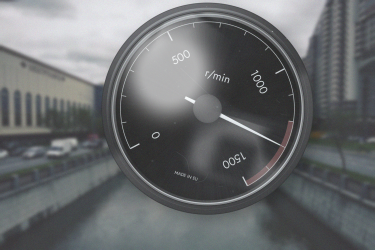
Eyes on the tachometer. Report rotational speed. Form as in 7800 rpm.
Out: 1300 rpm
